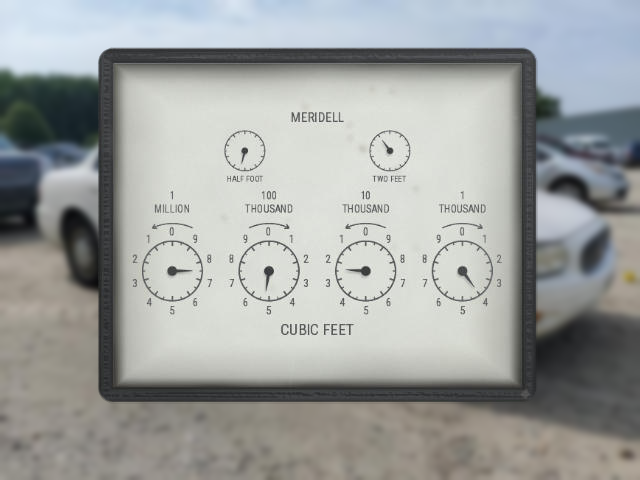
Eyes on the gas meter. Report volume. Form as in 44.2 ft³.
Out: 752400 ft³
